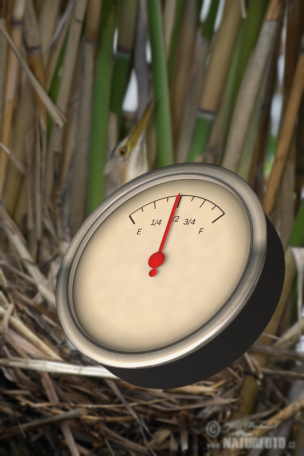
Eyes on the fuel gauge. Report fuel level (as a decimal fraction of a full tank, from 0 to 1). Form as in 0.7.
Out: 0.5
